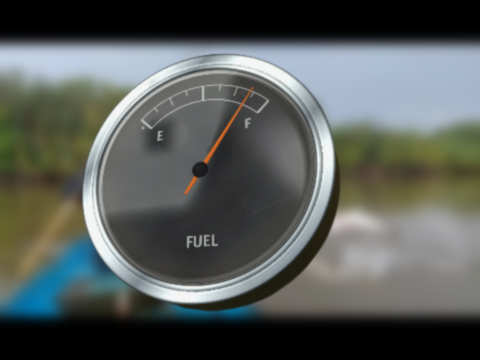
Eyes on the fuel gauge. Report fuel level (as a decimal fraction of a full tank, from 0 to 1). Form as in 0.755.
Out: 0.875
